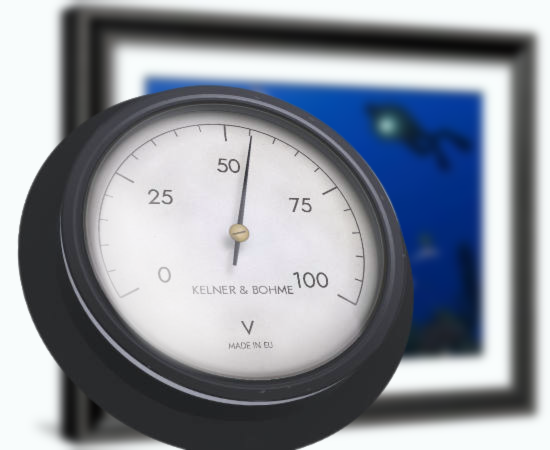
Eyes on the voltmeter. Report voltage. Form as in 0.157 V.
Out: 55 V
